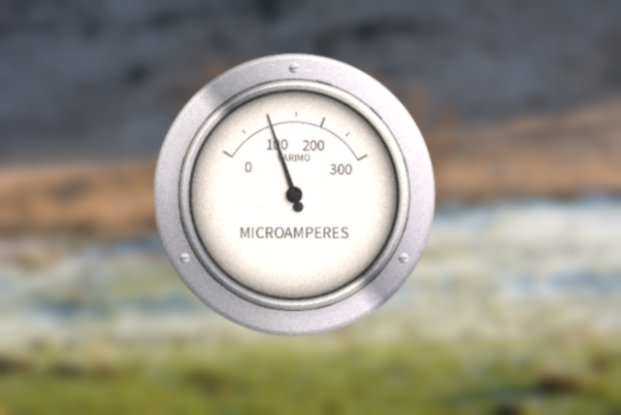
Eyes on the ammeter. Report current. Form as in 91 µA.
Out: 100 µA
